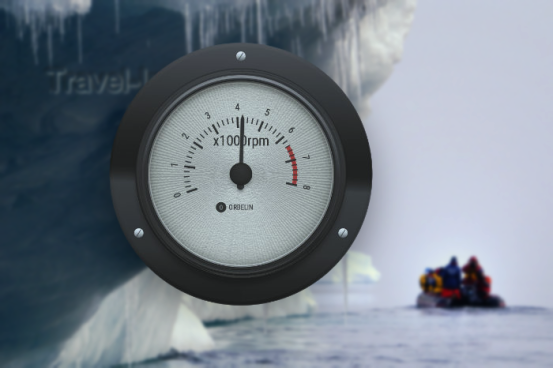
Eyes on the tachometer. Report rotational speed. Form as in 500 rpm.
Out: 4200 rpm
